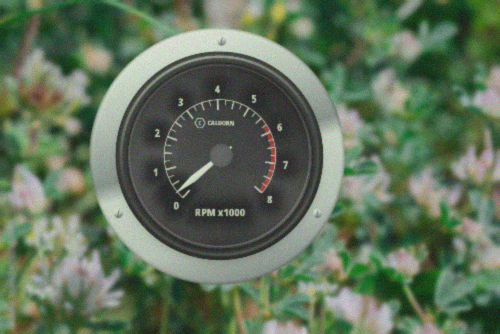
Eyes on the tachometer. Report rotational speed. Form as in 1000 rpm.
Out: 250 rpm
